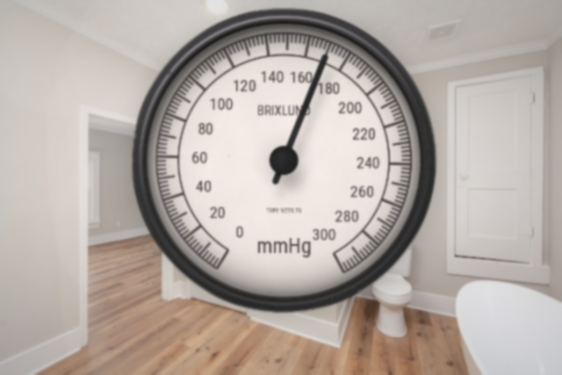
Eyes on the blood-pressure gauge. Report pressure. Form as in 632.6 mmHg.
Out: 170 mmHg
